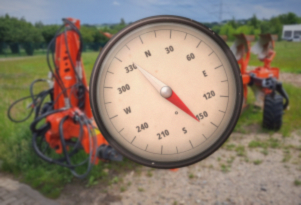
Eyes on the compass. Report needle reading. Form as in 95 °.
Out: 157.5 °
